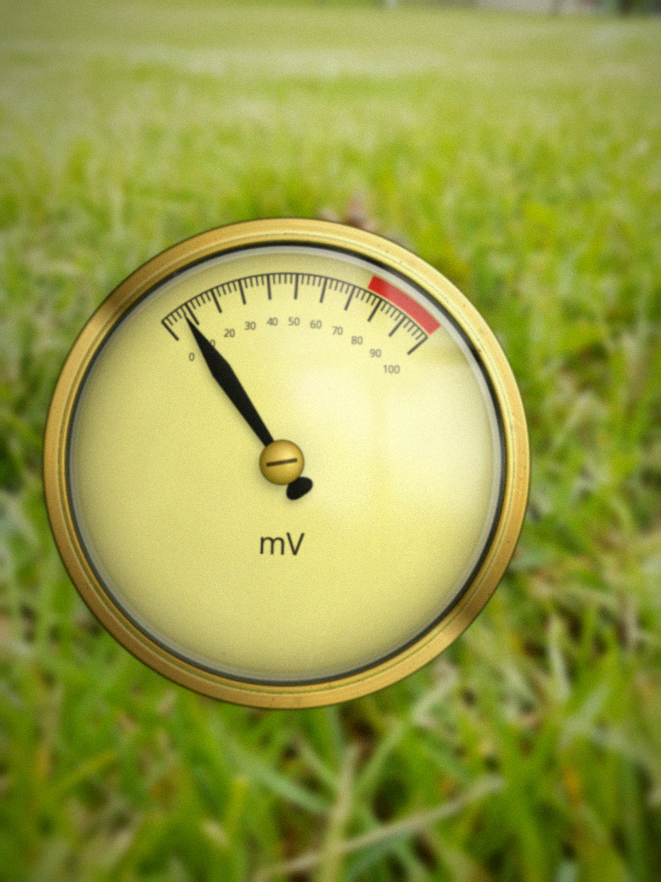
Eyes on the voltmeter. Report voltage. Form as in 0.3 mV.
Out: 8 mV
